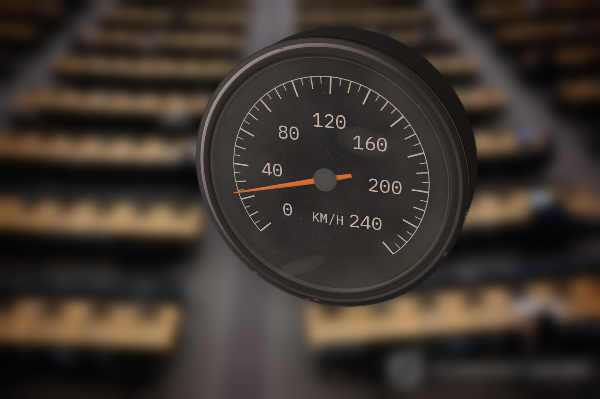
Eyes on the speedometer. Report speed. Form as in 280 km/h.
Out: 25 km/h
